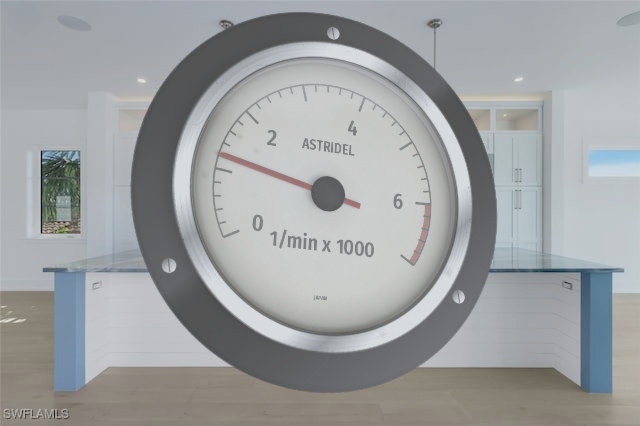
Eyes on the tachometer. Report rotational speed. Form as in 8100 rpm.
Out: 1200 rpm
